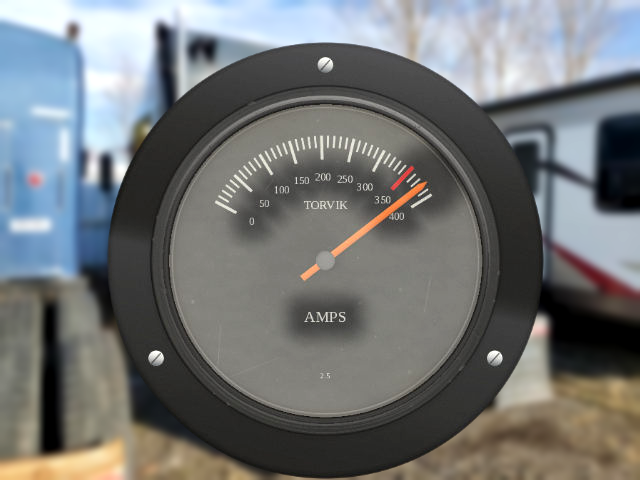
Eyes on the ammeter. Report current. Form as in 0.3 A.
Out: 380 A
